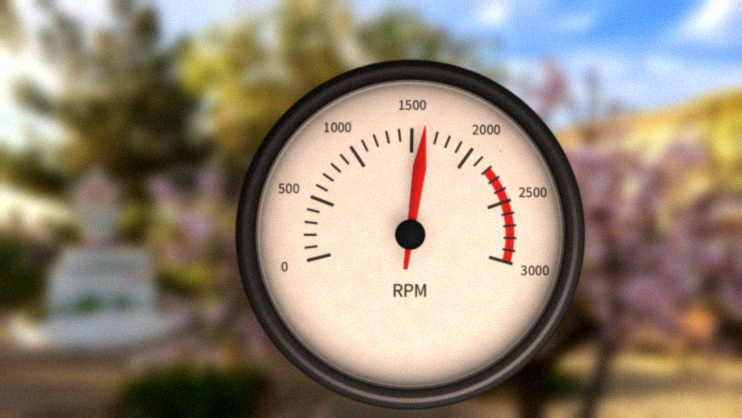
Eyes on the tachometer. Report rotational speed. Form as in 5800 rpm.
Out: 1600 rpm
